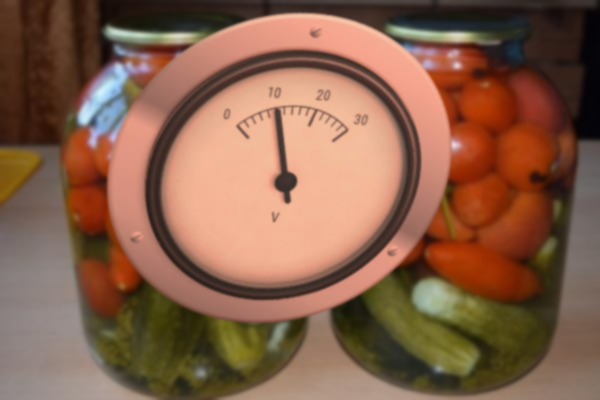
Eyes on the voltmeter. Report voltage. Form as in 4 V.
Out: 10 V
